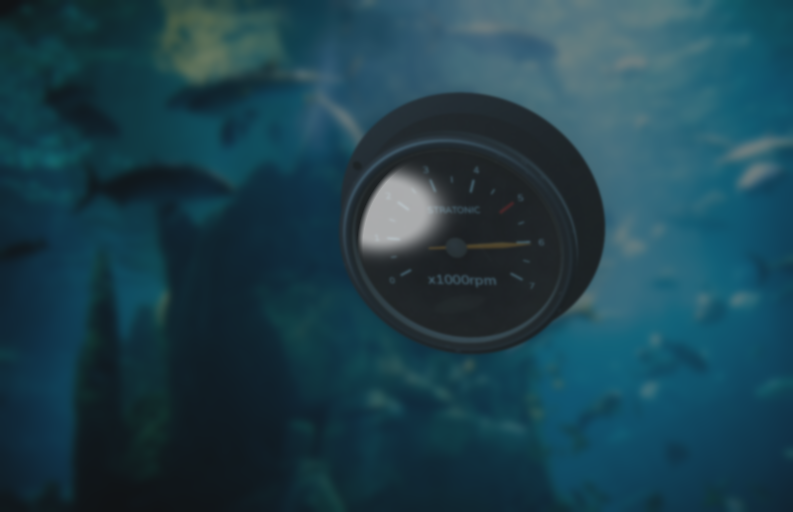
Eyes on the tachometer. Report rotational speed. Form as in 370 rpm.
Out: 6000 rpm
